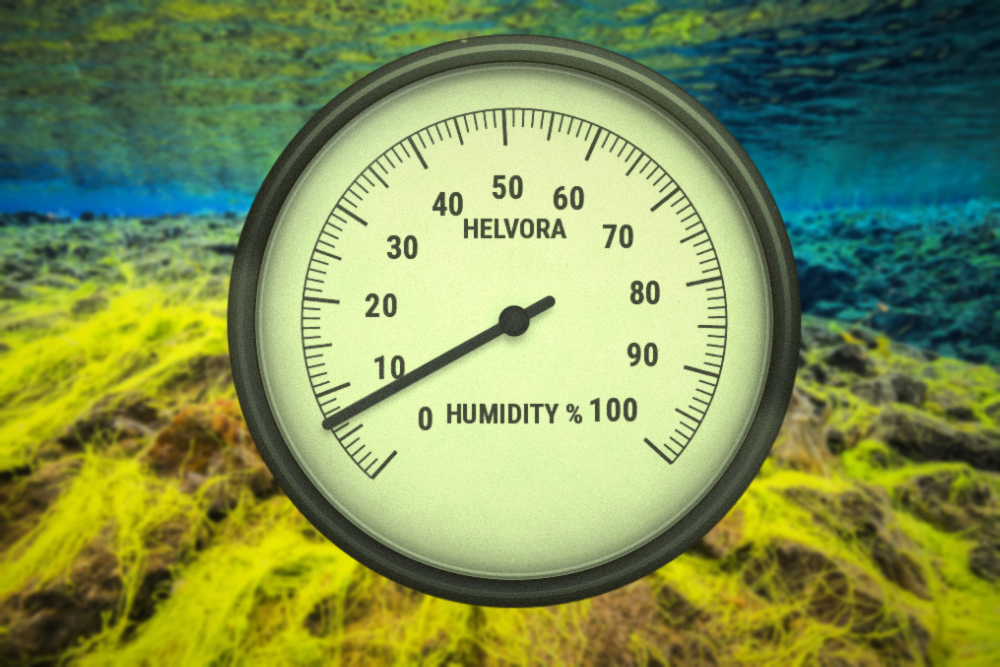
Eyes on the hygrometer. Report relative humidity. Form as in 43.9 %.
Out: 7 %
